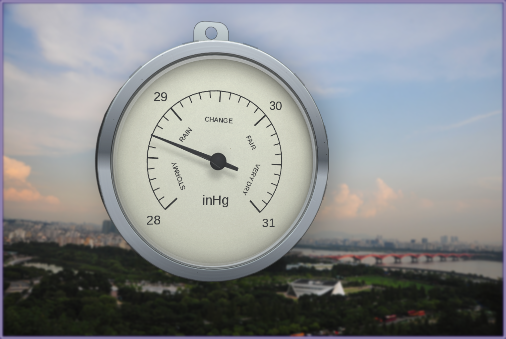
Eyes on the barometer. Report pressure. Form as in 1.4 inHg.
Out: 28.7 inHg
